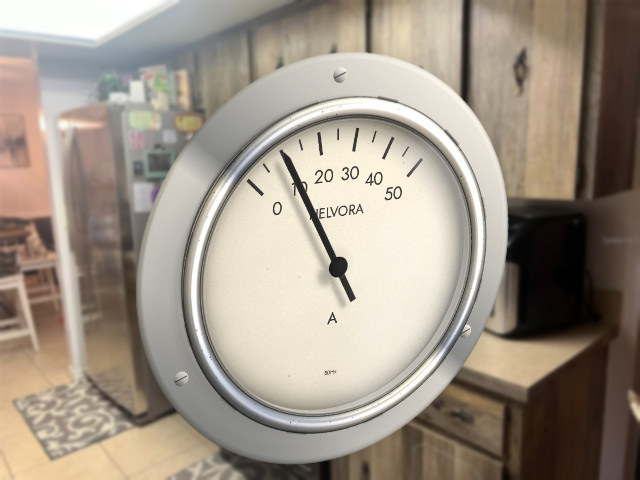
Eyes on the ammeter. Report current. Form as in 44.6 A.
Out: 10 A
